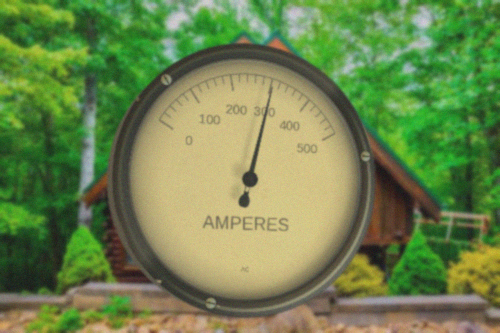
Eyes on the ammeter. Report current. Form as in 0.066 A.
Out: 300 A
